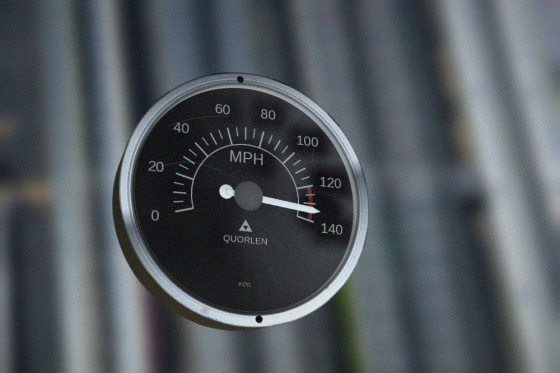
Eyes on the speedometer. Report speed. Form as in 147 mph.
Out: 135 mph
